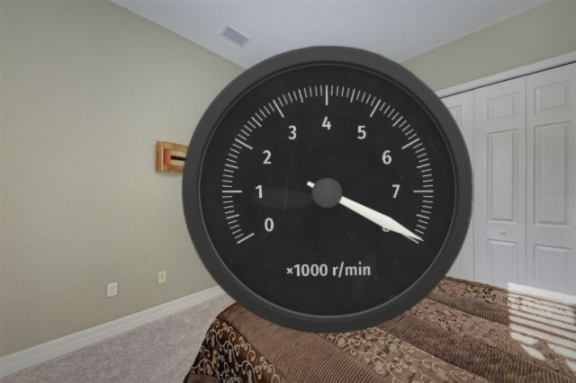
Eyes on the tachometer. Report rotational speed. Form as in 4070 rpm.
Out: 7900 rpm
